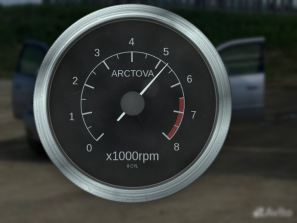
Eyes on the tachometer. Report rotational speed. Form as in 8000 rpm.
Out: 5250 rpm
